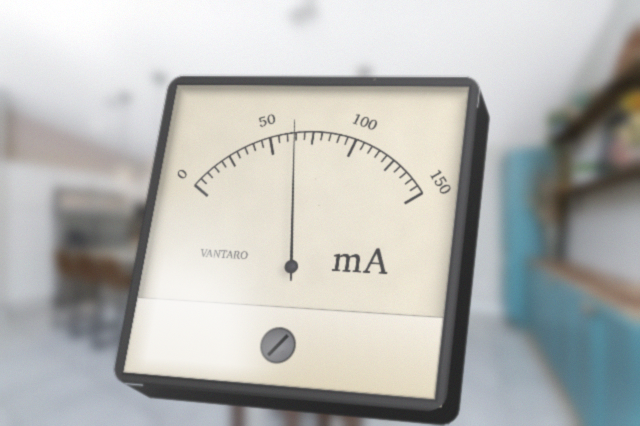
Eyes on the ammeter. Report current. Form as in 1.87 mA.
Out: 65 mA
